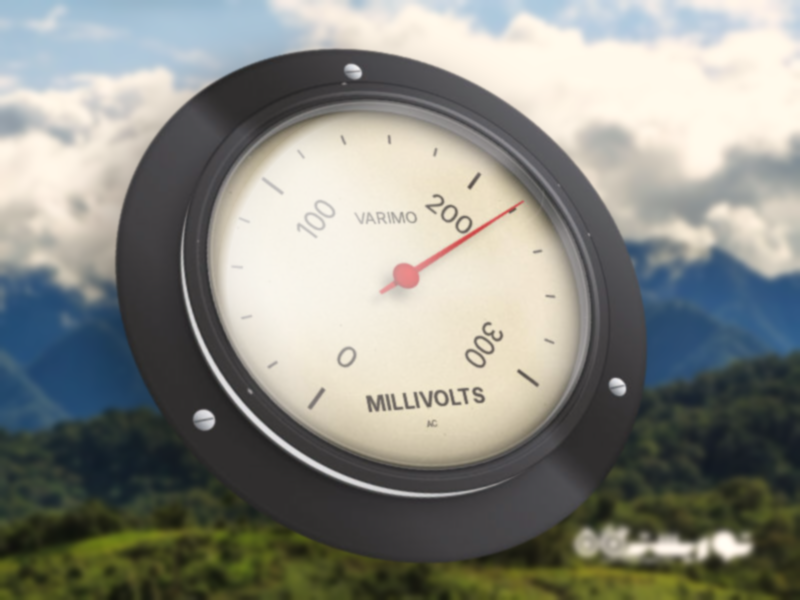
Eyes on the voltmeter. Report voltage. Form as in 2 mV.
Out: 220 mV
